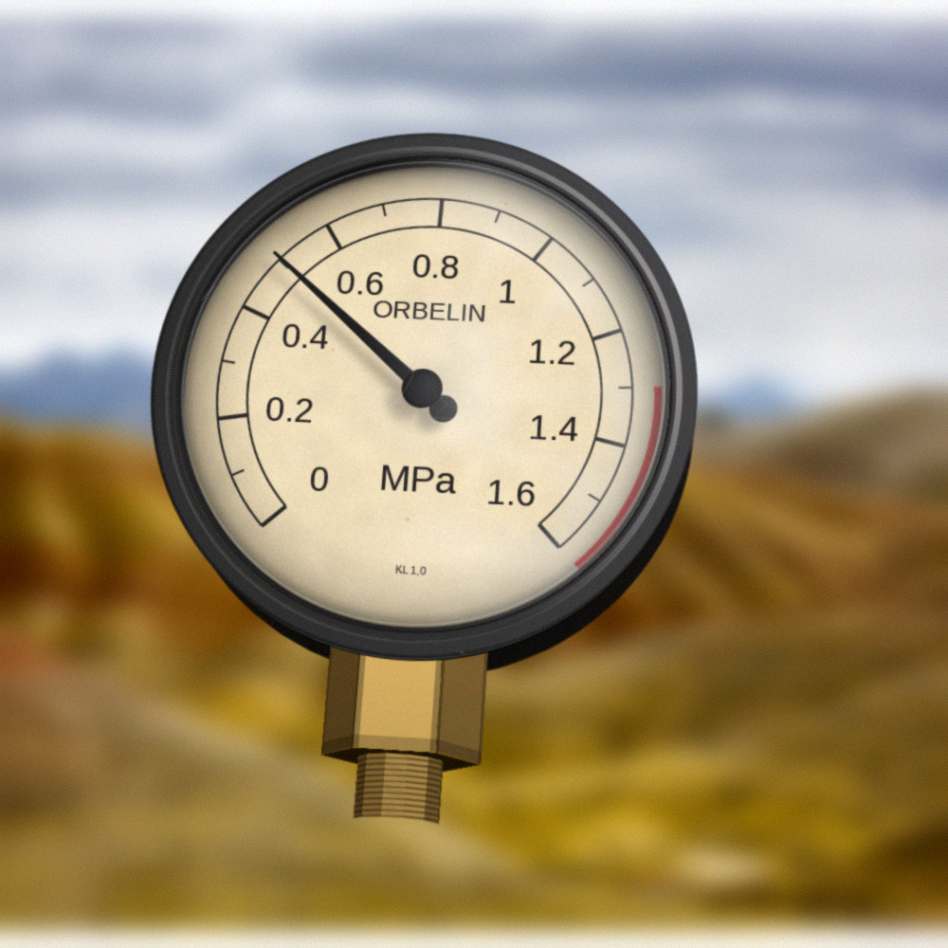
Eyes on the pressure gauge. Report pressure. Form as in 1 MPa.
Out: 0.5 MPa
